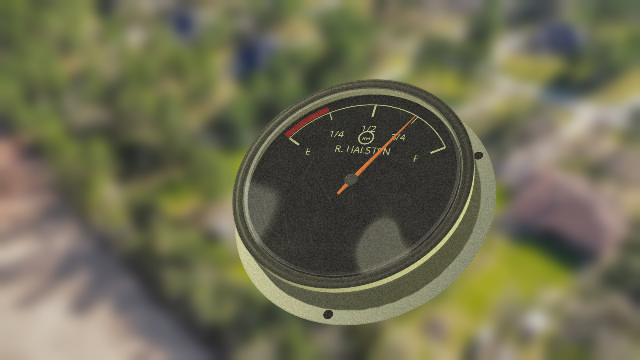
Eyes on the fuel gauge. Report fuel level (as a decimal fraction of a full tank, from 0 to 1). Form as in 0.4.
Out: 0.75
